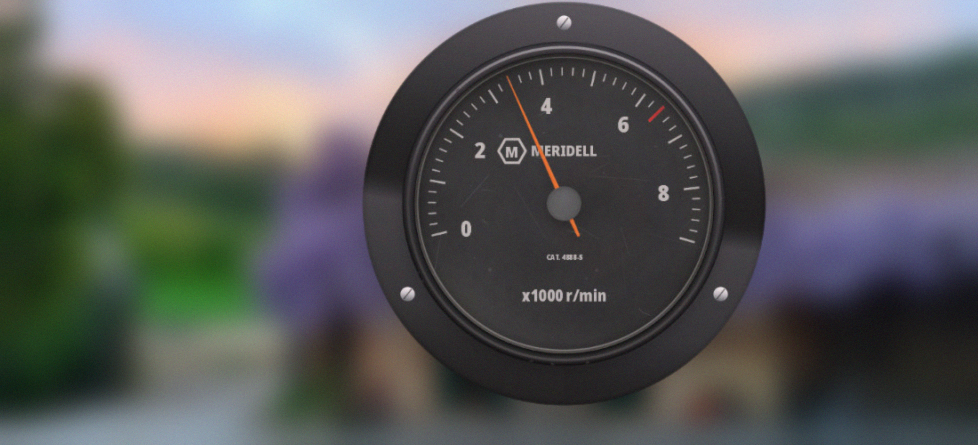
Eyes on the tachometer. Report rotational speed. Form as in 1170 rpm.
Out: 3400 rpm
